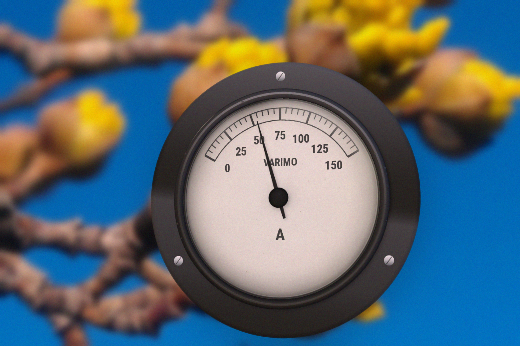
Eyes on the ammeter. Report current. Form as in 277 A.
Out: 55 A
